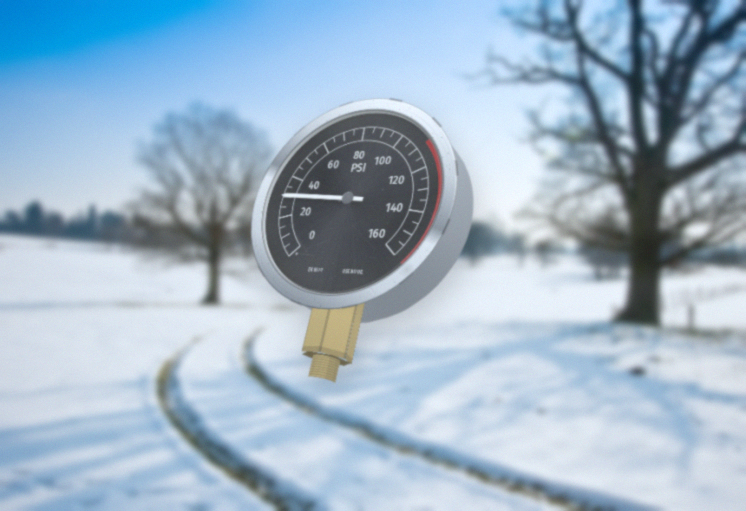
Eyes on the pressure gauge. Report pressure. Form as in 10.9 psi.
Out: 30 psi
